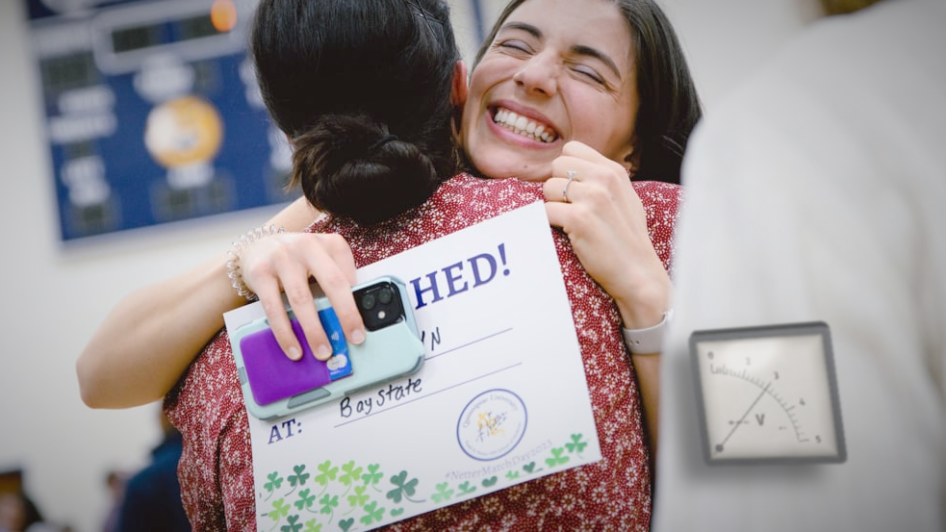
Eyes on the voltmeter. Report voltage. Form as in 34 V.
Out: 3 V
